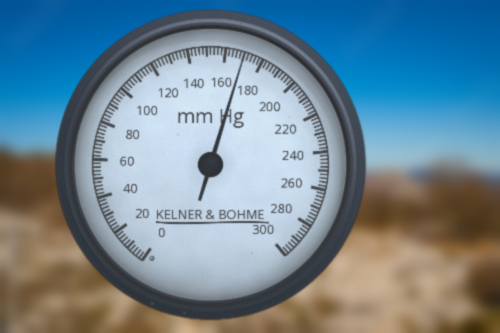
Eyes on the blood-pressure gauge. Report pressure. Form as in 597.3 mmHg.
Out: 170 mmHg
